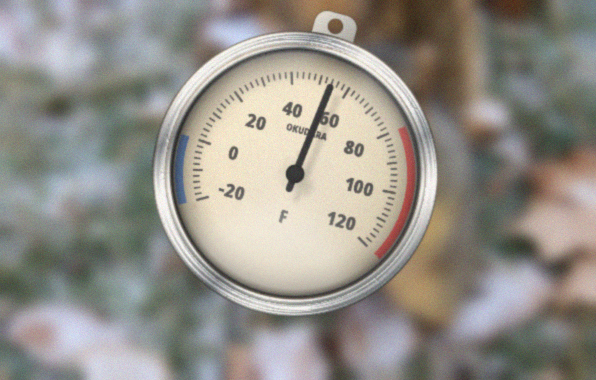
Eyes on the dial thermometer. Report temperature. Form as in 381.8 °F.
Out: 54 °F
